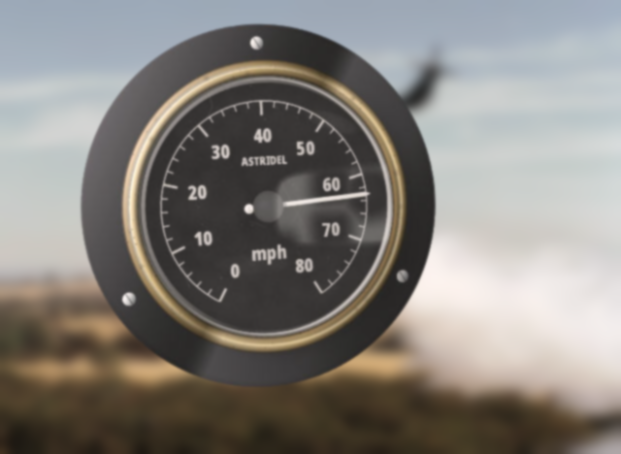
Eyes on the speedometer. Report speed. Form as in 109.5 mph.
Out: 63 mph
